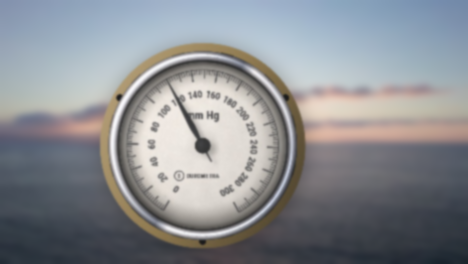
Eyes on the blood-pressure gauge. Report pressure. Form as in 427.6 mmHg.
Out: 120 mmHg
